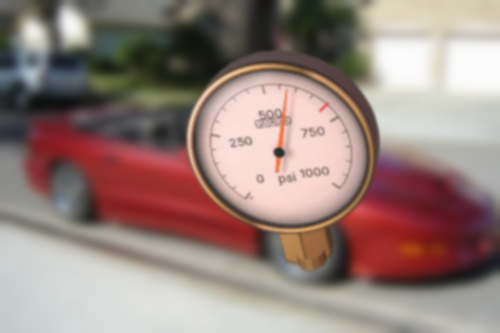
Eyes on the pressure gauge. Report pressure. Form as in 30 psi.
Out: 575 psi
